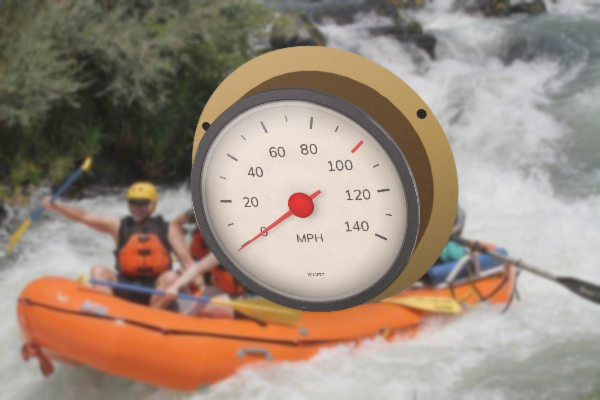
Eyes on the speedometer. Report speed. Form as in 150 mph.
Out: 0 mph
